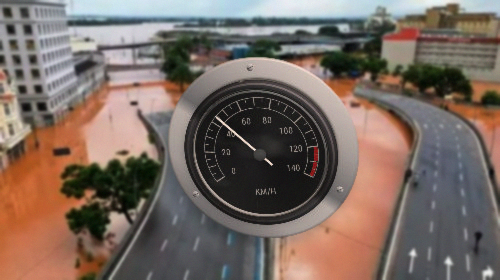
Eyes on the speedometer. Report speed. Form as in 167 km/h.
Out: 45 km/h
